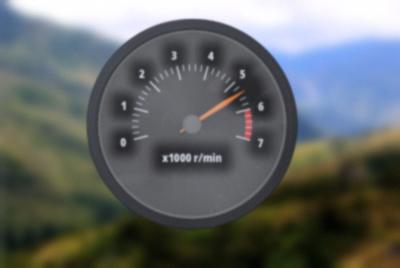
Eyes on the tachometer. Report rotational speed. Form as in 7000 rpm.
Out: 5400 rpm
